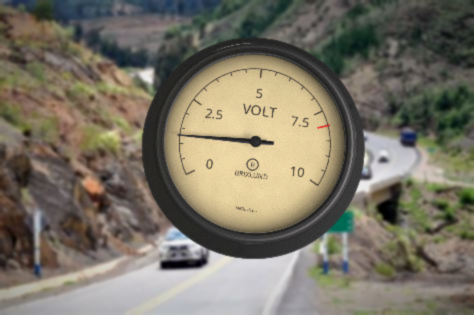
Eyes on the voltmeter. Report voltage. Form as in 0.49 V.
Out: 1.25 V
